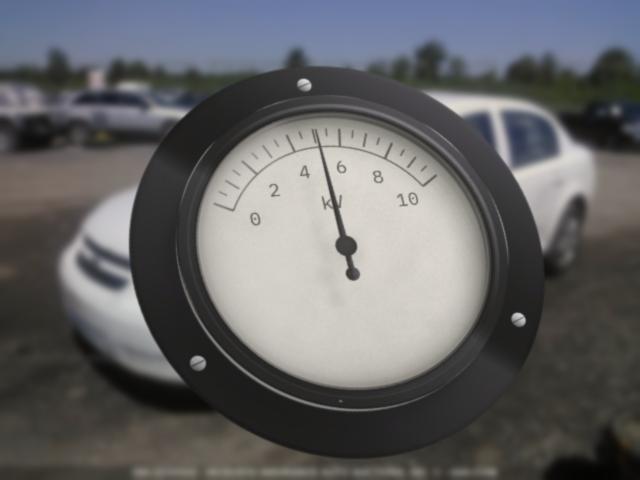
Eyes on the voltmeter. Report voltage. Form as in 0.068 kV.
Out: 5 kV
